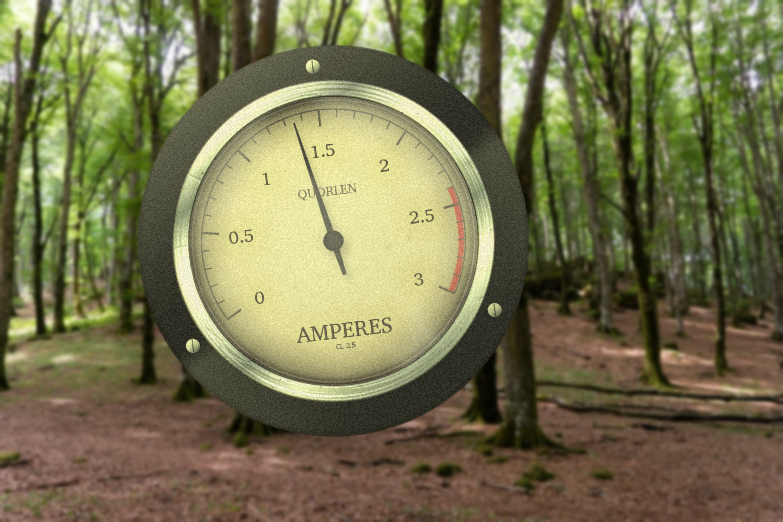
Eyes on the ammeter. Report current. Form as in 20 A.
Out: 1.35 A
